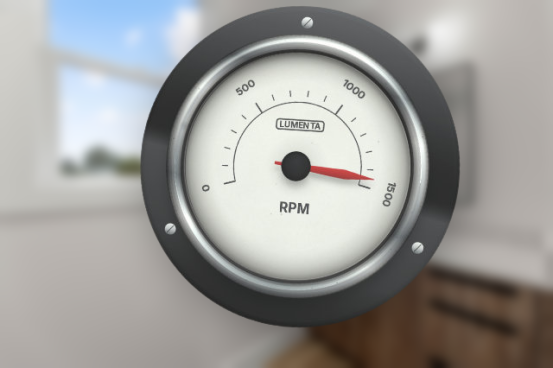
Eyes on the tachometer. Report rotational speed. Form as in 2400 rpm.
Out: 1450 rpm
